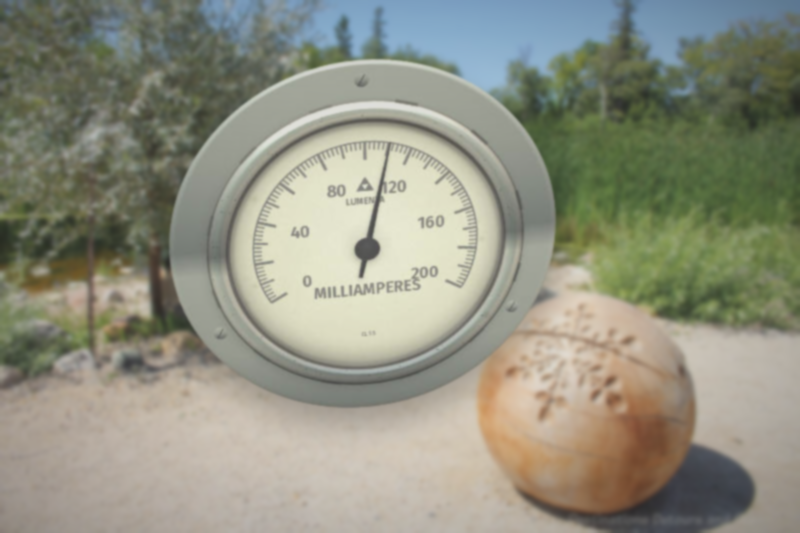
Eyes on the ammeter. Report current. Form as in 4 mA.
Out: 110 mA
